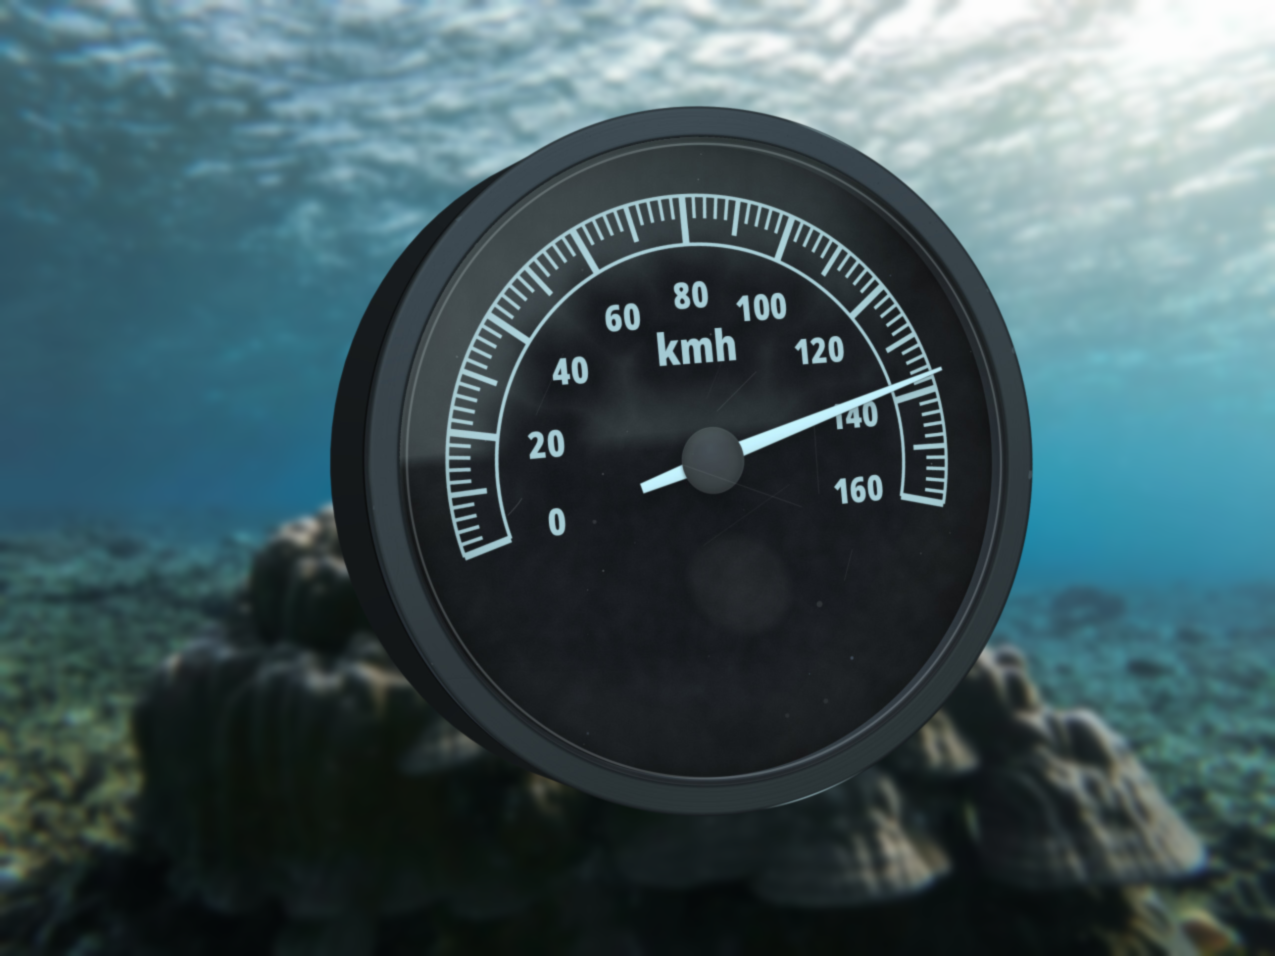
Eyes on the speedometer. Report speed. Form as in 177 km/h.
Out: 137 km/h
